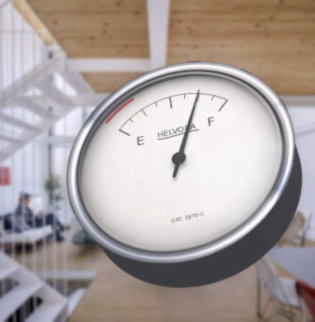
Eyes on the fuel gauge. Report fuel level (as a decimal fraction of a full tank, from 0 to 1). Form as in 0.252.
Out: 0.75
